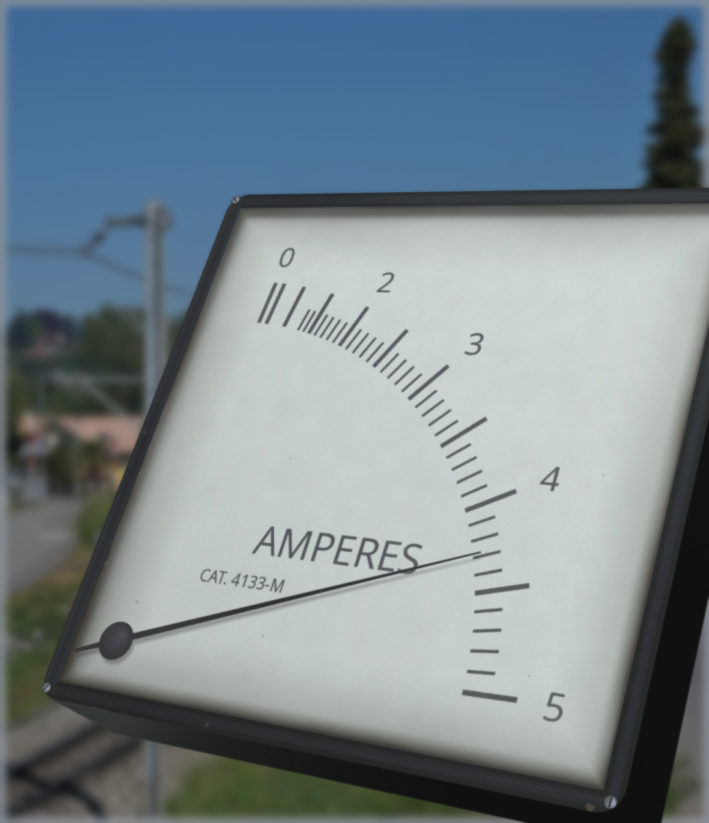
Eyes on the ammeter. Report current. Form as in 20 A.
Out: 4.3 A
